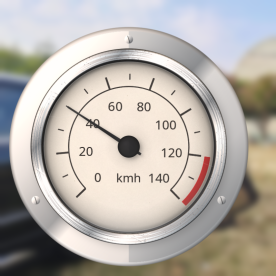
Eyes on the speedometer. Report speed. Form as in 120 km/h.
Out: 40 km/h
